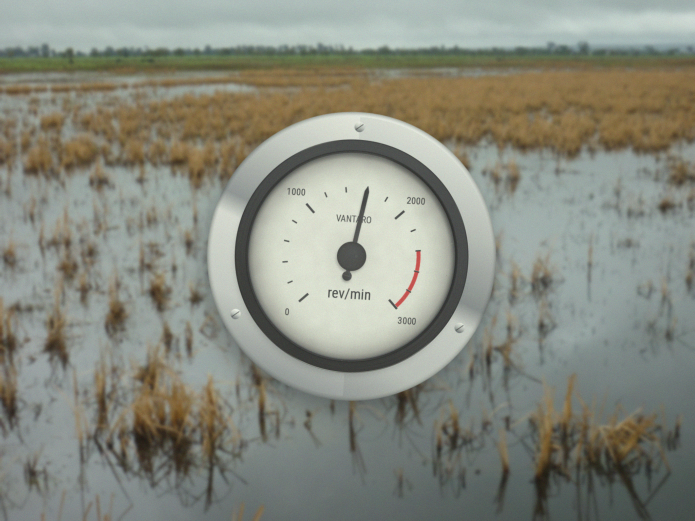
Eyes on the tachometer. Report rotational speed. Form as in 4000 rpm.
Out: 1600 rpm
